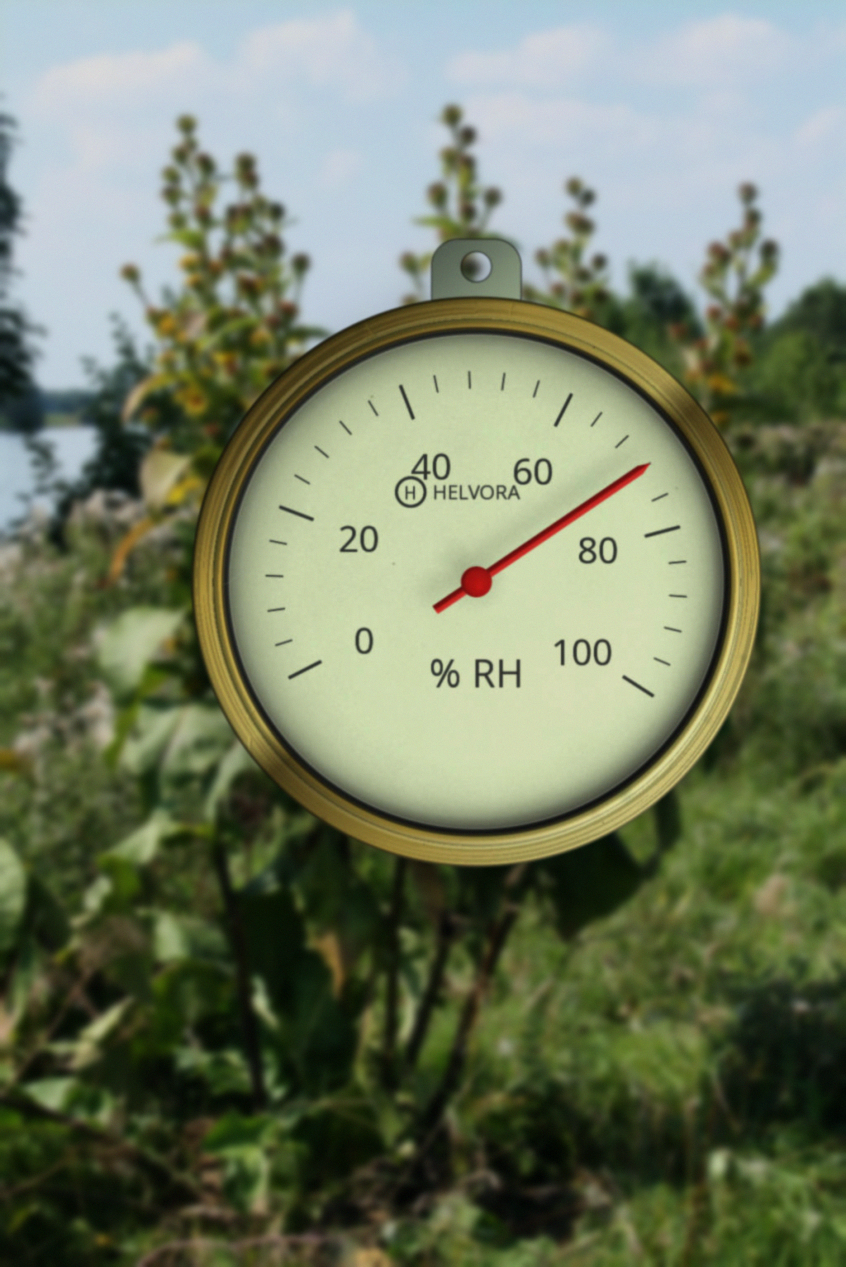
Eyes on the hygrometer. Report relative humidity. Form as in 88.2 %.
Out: 72 %
